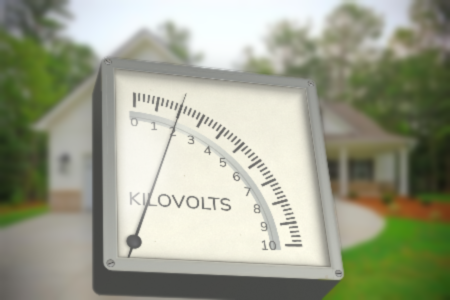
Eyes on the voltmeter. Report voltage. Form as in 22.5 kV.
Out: 2 kV
